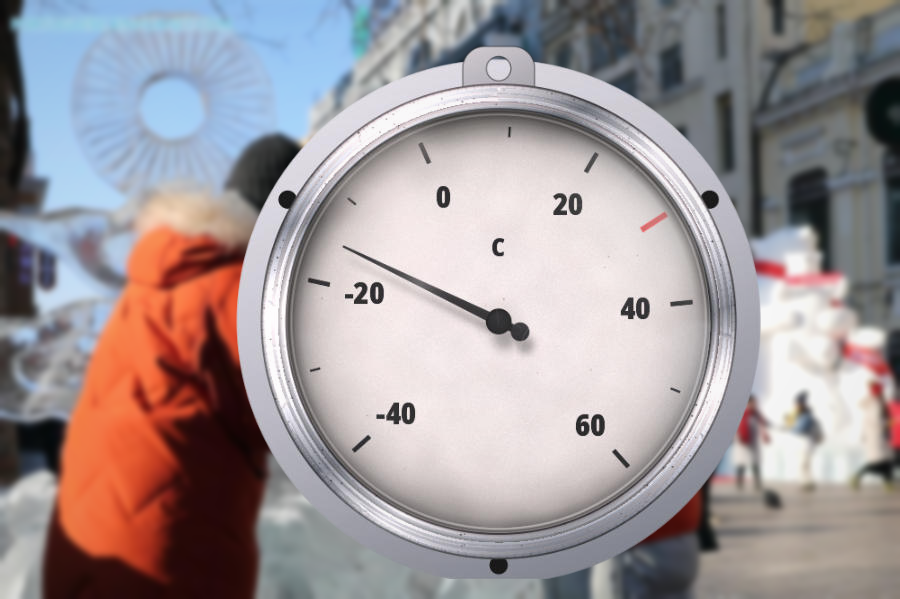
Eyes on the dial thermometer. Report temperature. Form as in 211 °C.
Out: -15 °C
